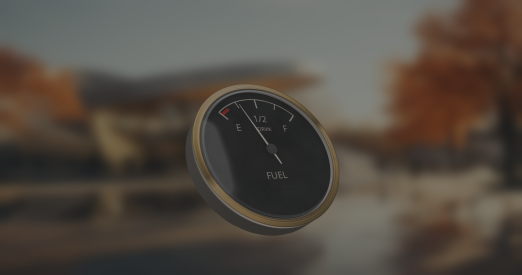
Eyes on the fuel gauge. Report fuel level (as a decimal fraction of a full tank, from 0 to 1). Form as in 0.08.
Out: 0.25
